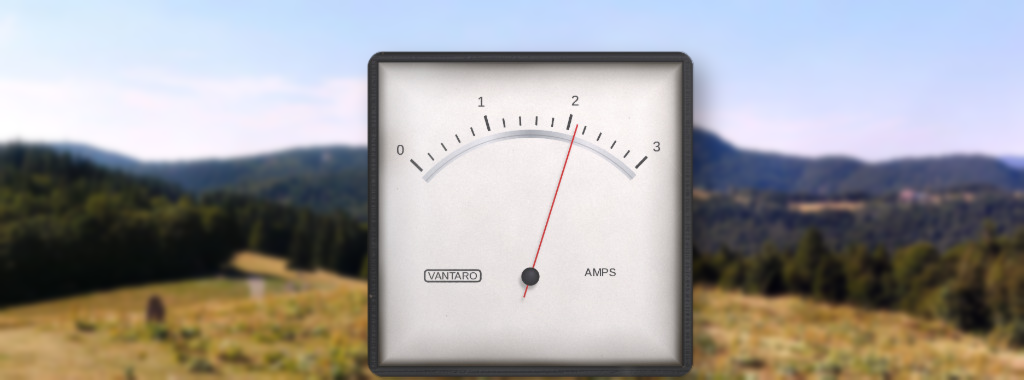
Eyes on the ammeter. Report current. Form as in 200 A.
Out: 2.1 A
